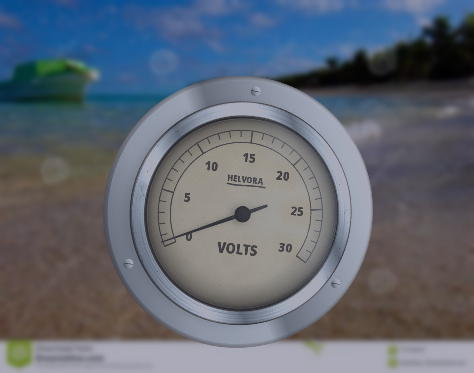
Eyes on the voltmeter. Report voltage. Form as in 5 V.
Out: 0.5 V
